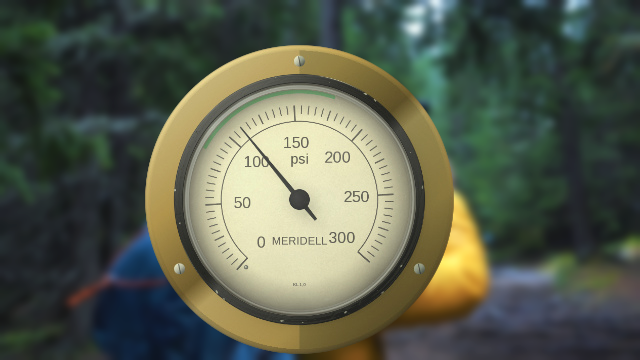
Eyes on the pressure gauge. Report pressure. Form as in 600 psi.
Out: 110 psi
